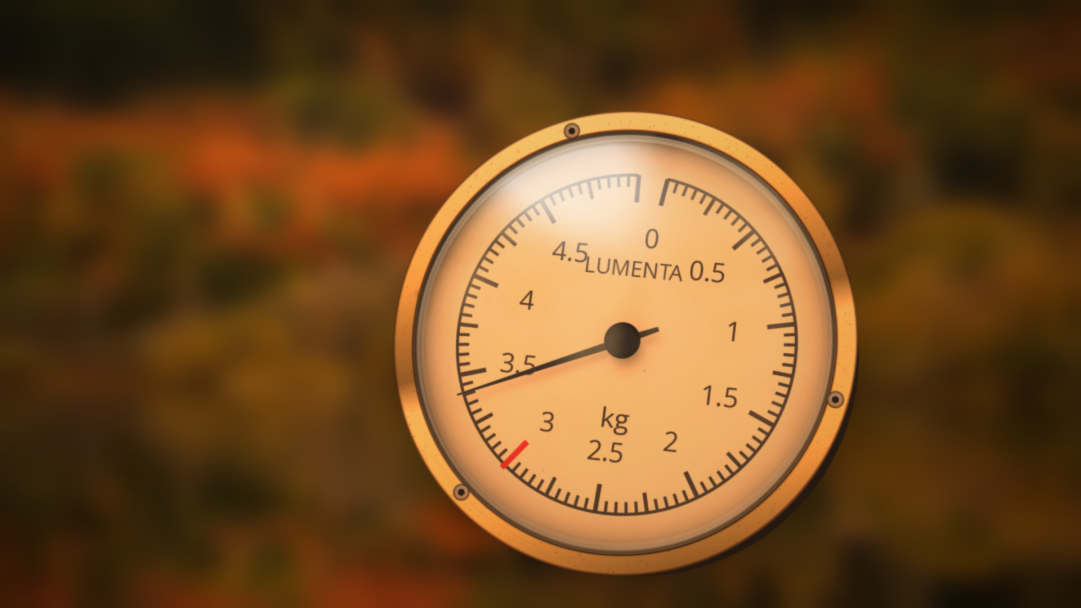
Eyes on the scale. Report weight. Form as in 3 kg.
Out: 3.4 kg
